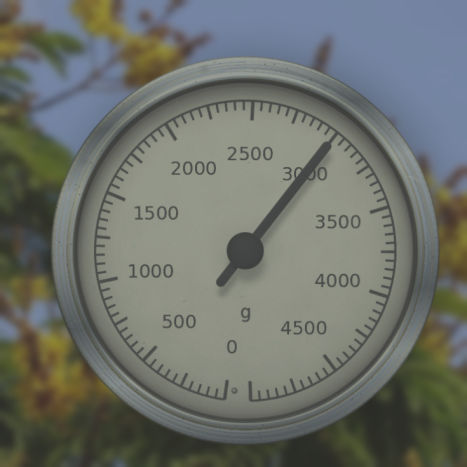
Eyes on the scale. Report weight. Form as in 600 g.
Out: 3000 g
